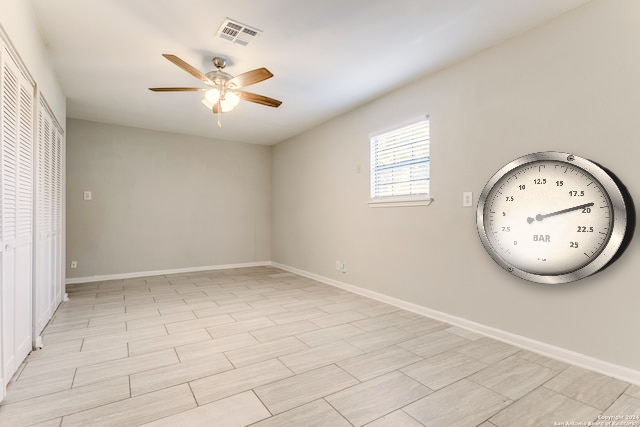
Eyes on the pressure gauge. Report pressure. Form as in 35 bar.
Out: 19.5 bar
